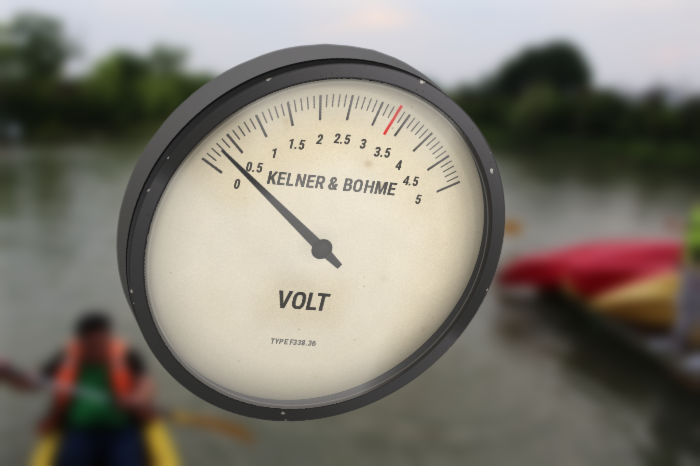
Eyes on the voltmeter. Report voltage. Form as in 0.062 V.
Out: 0.3 V
